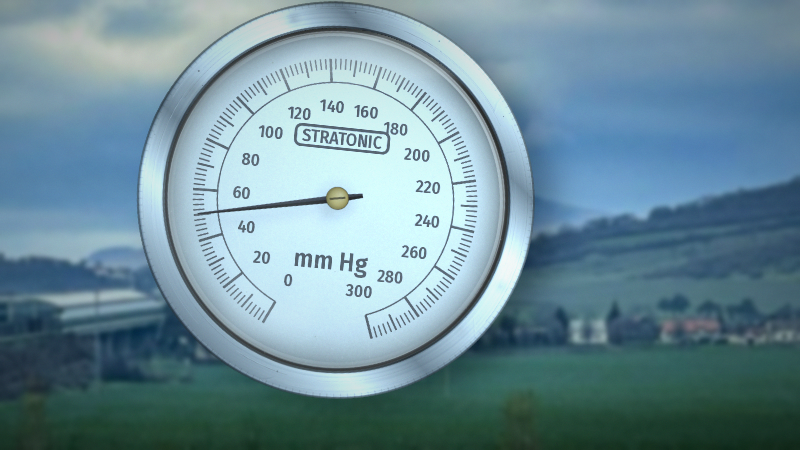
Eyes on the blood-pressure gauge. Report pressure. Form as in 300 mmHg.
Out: 50 mmHg
